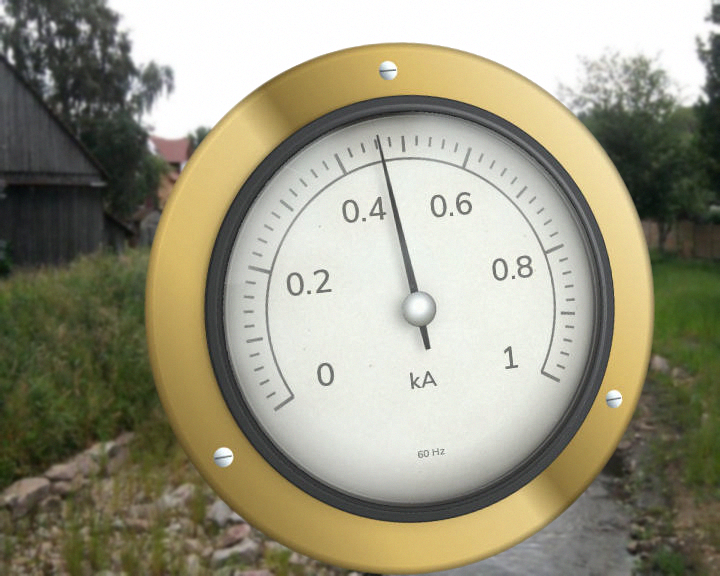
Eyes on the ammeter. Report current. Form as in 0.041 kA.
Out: 0.46 kA
